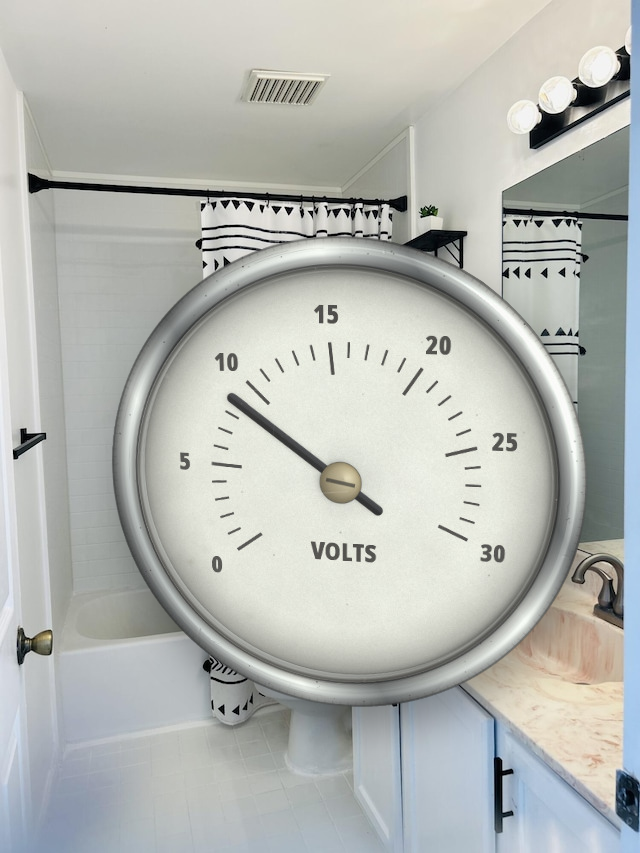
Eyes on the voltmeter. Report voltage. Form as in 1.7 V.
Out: 9 V
